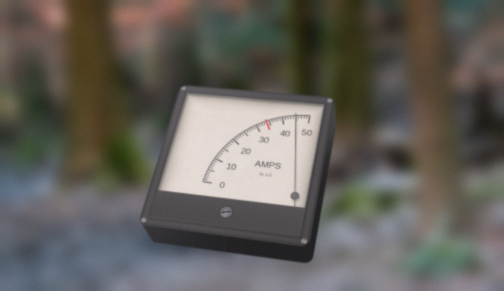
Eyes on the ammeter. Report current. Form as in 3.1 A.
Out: 45 A
